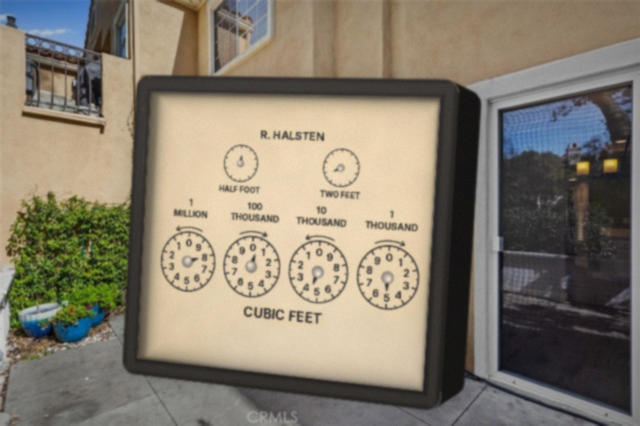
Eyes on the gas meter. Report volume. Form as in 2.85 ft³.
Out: 804500 ft³
